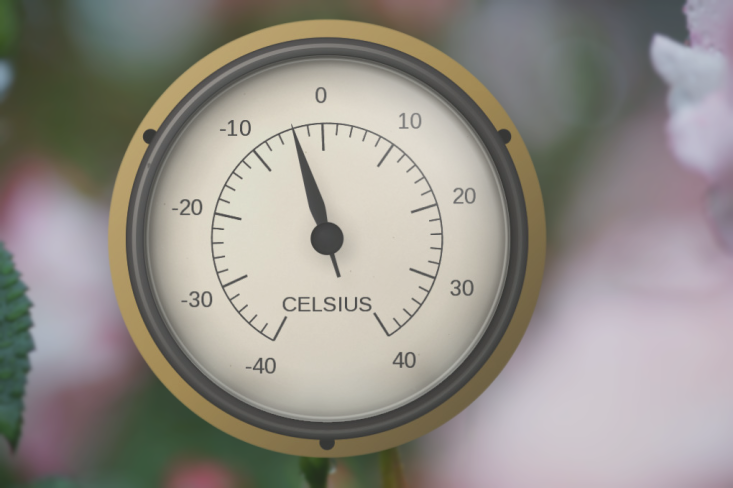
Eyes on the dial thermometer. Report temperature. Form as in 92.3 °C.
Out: -4 °C
